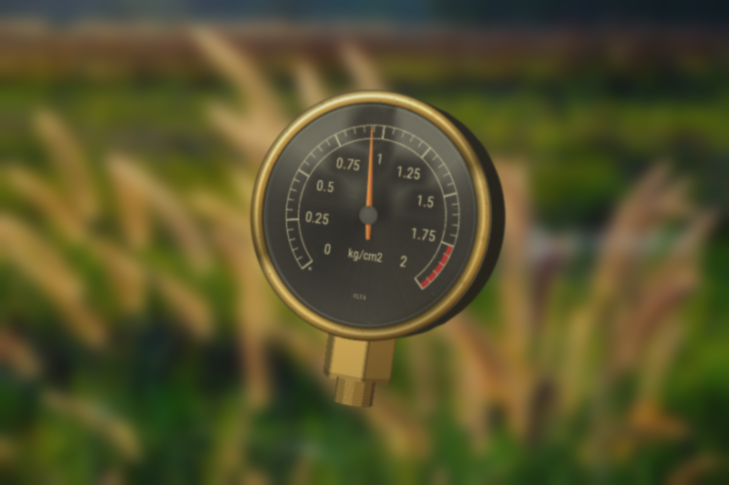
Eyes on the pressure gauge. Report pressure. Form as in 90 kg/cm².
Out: 0.95 kg/cm²
